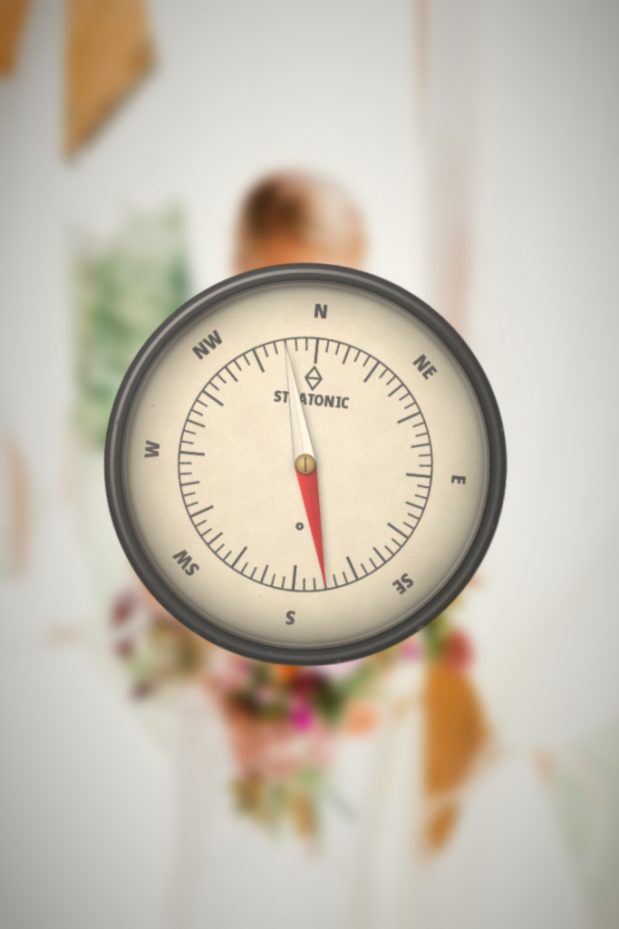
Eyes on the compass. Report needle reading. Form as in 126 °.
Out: 165 °
